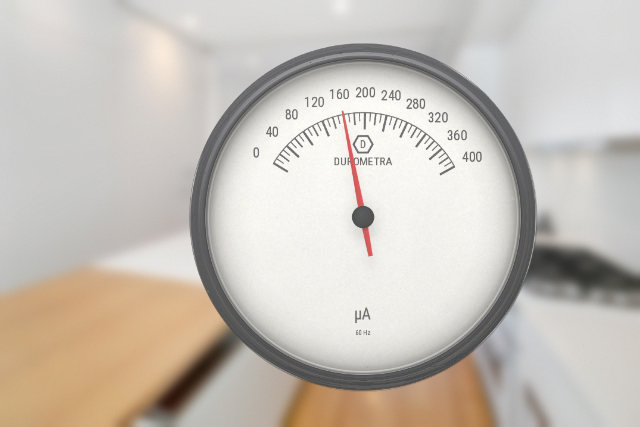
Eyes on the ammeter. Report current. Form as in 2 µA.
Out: 160 µA
